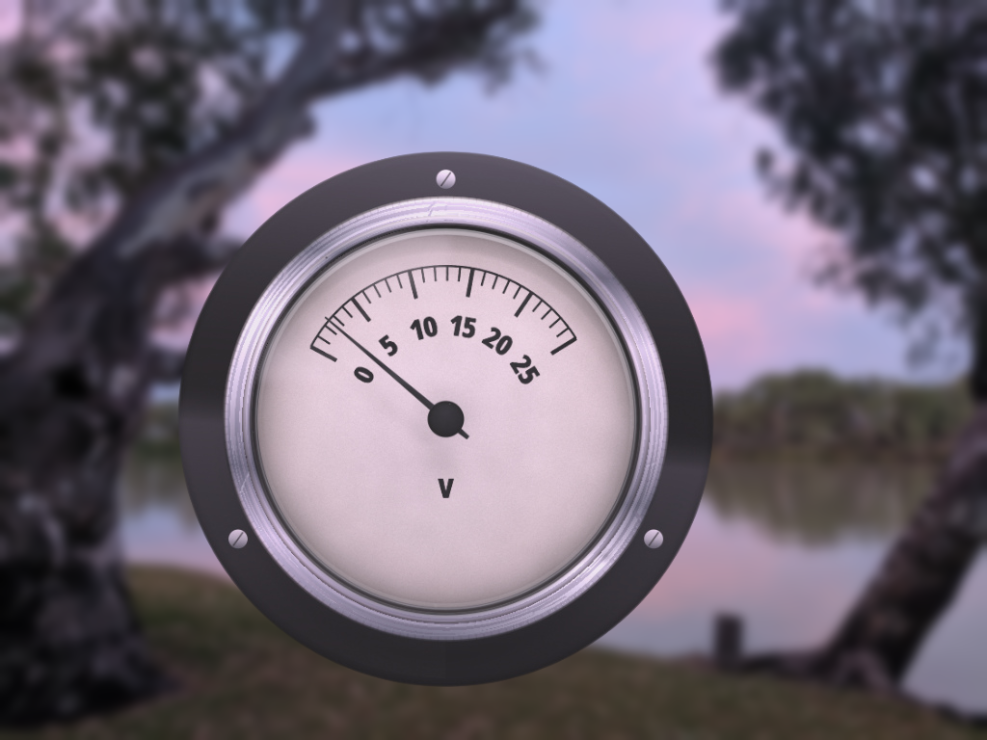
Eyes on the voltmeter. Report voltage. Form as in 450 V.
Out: 2.5 V
